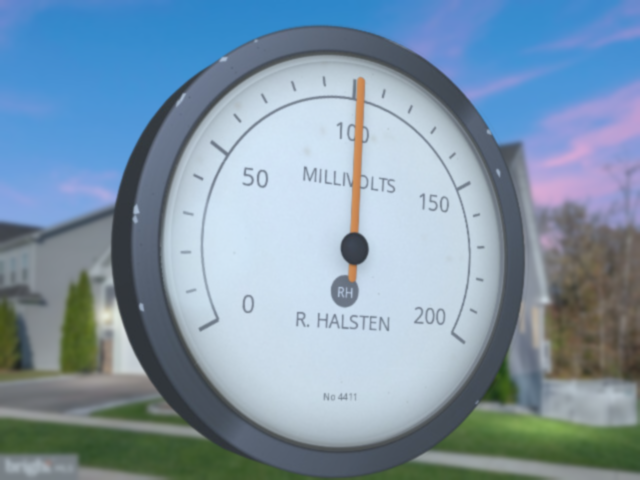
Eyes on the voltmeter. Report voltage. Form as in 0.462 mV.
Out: 100 mV
